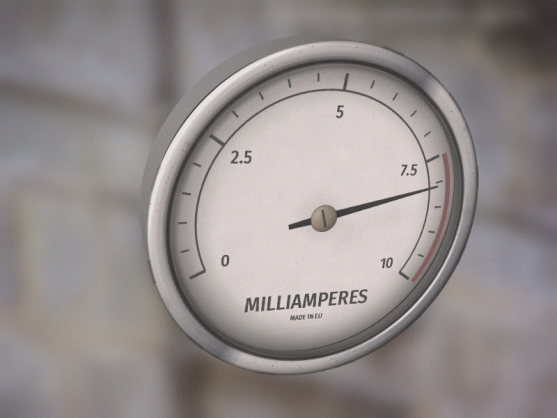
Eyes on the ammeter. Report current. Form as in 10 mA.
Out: 8 mA
